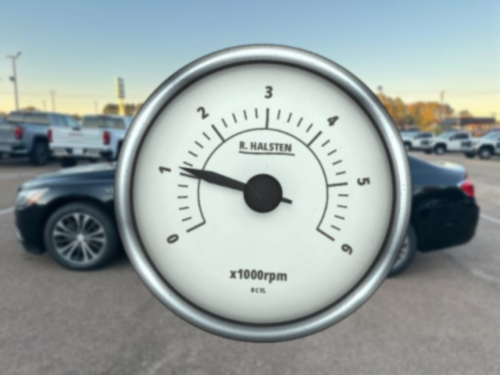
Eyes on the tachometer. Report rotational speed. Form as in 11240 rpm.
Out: 1100 rpm
